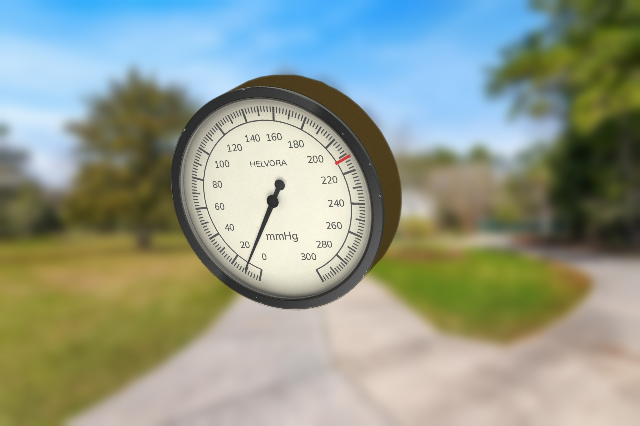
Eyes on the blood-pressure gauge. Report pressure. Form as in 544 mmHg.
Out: 10 mmHg
